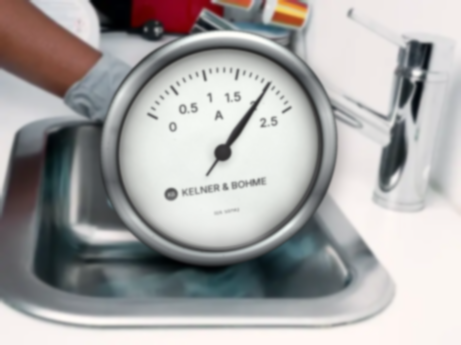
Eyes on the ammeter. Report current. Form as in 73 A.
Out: 2 A
